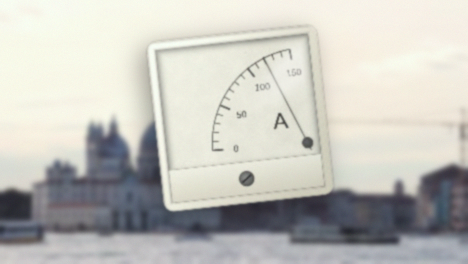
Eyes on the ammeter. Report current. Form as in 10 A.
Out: 120 A
